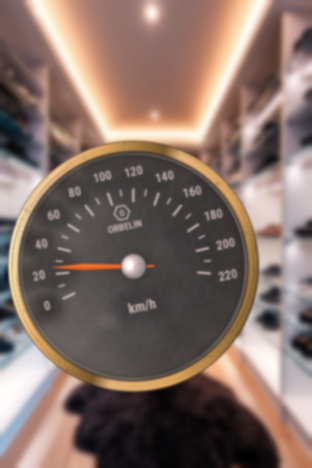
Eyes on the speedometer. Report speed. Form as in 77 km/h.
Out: 25 km/h
